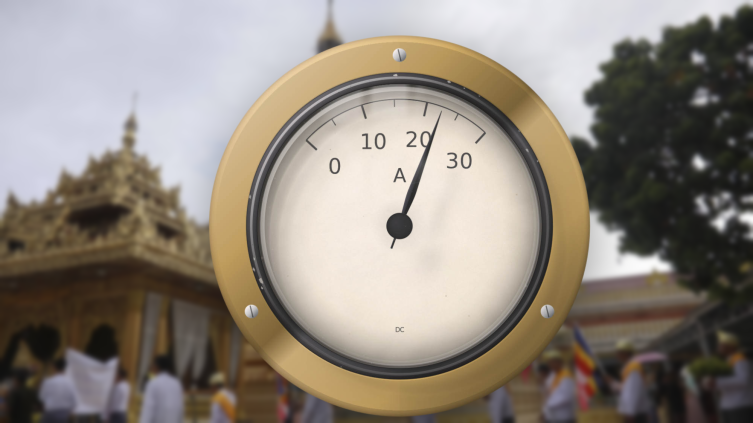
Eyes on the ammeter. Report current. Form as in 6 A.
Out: 22.5 A
